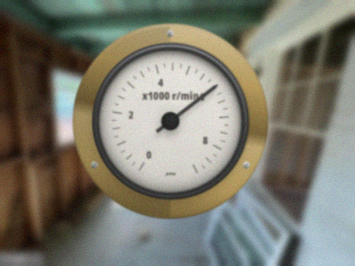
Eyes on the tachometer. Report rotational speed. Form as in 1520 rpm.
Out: 6000 rpm
